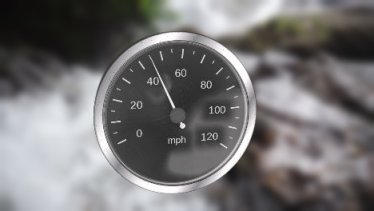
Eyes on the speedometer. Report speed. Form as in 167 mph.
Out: 45 mph
